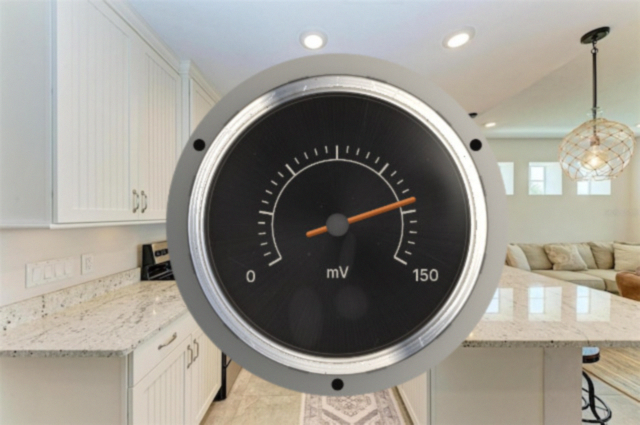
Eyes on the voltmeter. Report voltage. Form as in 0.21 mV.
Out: 120 mV
